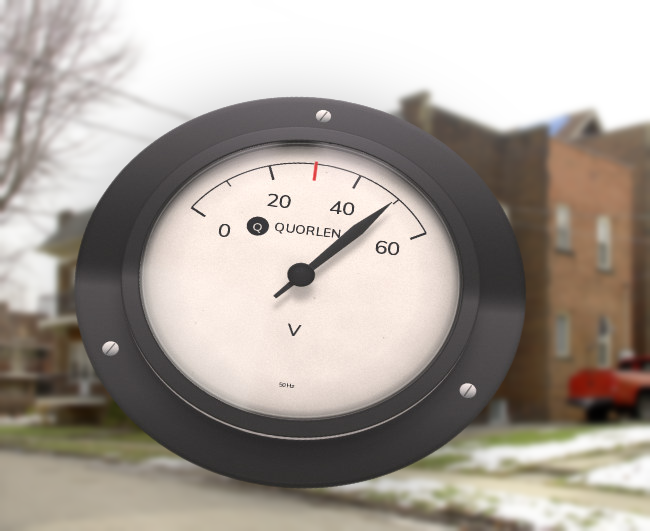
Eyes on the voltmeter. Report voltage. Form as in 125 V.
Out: 50 V
